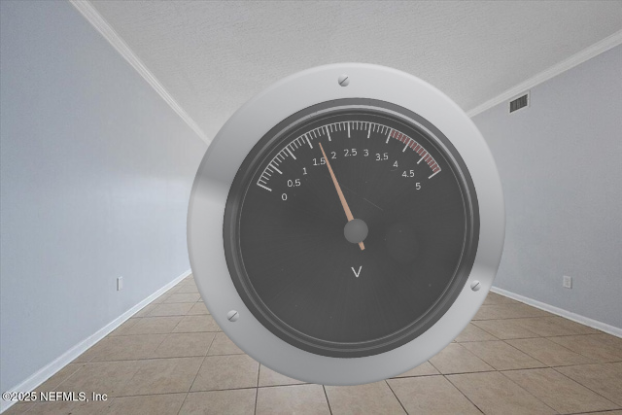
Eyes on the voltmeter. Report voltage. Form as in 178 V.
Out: 1.7 V
